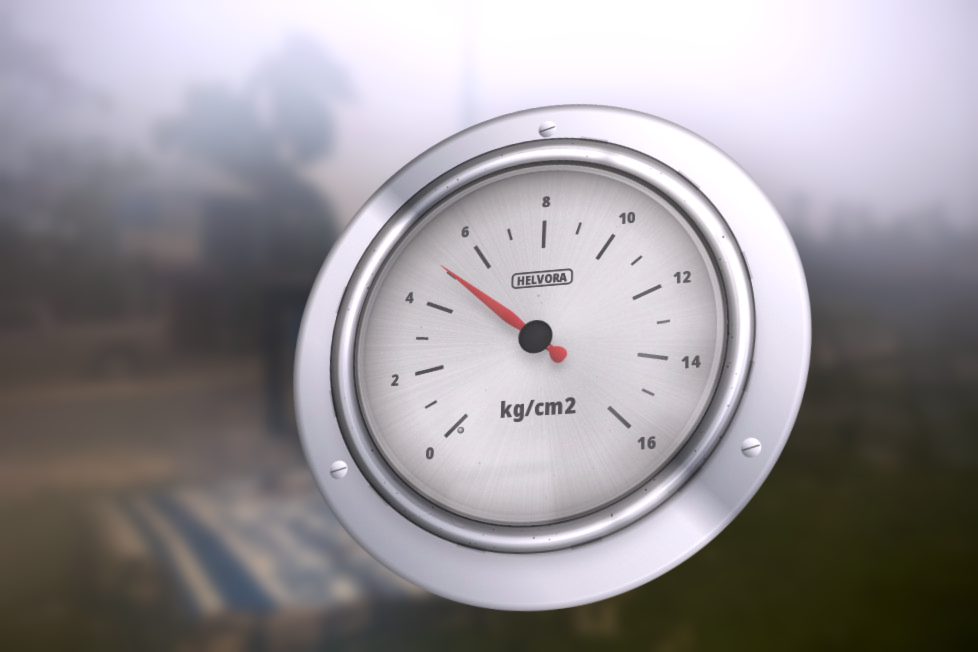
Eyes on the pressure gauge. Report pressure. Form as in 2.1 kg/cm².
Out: 5 kg/cm²
